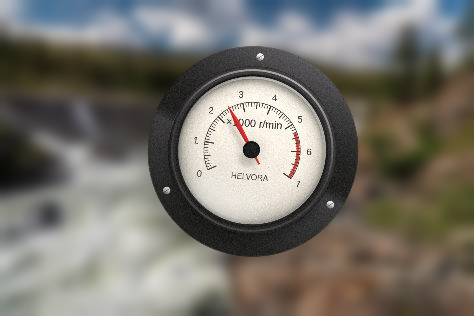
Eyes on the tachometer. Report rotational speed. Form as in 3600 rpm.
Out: 2500 rpm
